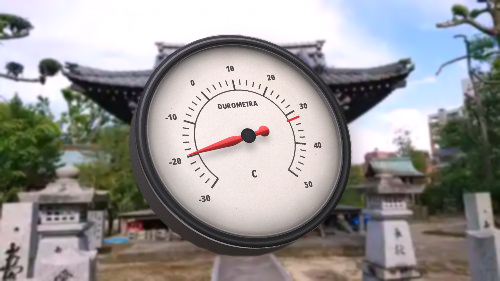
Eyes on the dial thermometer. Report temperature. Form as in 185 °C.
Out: -20 °C
